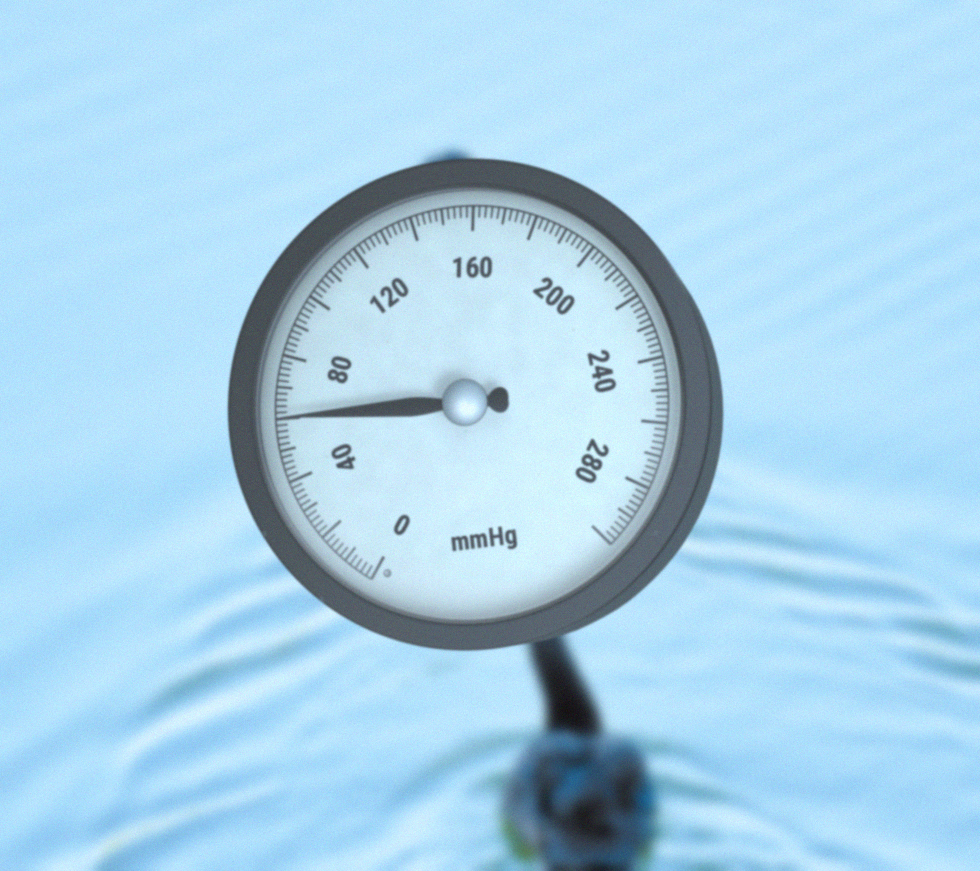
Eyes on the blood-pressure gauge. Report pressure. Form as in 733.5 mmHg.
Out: 60 mmHg
